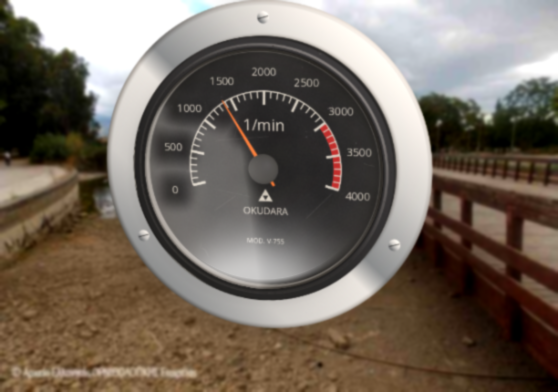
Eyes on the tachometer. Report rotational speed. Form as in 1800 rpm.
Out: 1400 rpm
